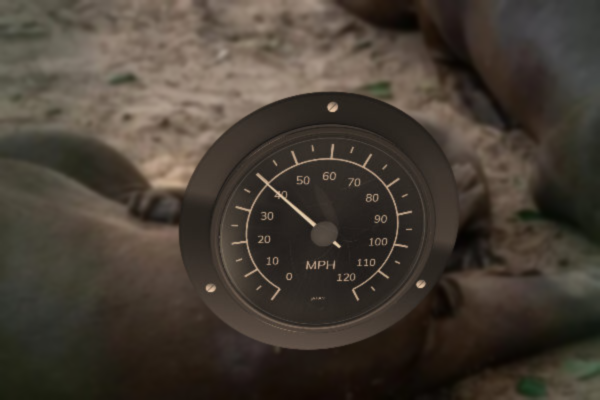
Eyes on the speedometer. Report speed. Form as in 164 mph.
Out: 40 mph
